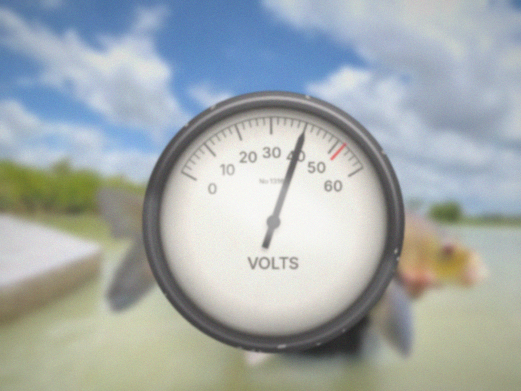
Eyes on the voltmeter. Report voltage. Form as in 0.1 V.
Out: 40 V
